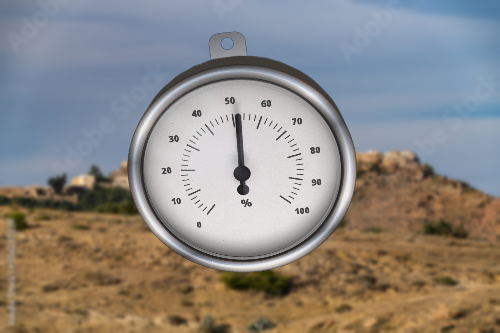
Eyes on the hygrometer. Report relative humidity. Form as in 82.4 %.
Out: 52 %
